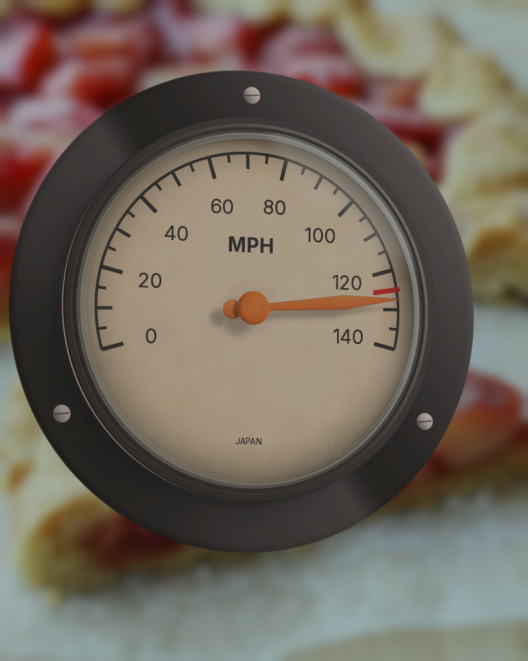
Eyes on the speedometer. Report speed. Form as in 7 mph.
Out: 127.5 mph
